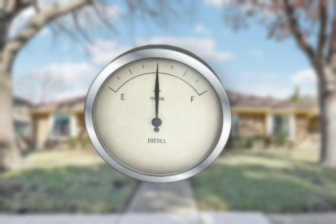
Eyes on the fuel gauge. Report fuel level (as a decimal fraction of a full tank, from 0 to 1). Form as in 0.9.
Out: 0.5
